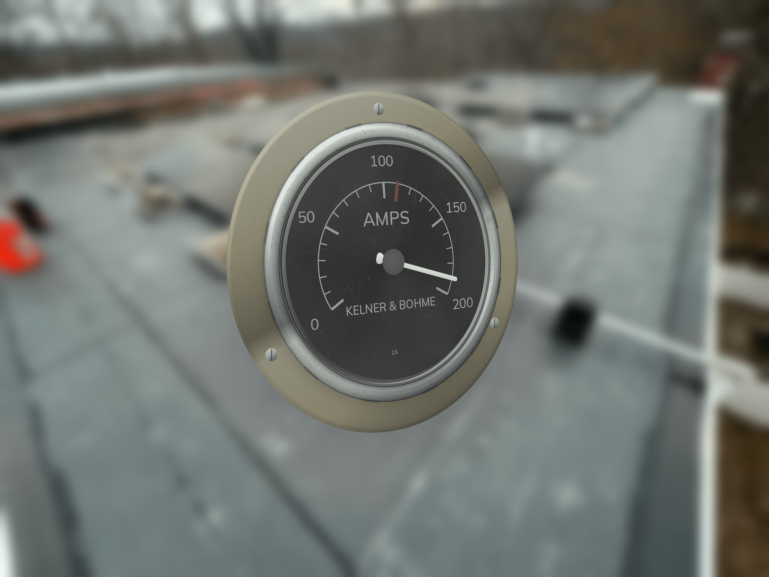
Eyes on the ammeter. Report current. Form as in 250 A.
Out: 190 A
